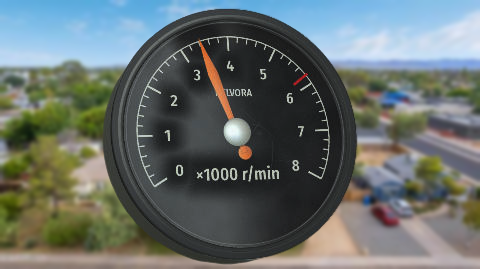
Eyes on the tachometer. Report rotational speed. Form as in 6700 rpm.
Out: 3400 rpm
